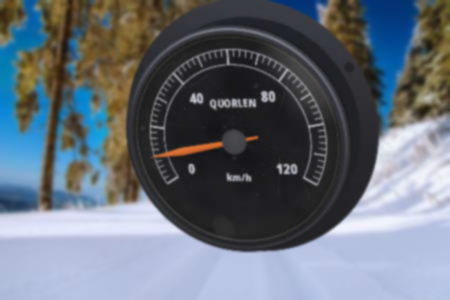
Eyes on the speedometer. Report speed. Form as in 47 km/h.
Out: 10 km/h
